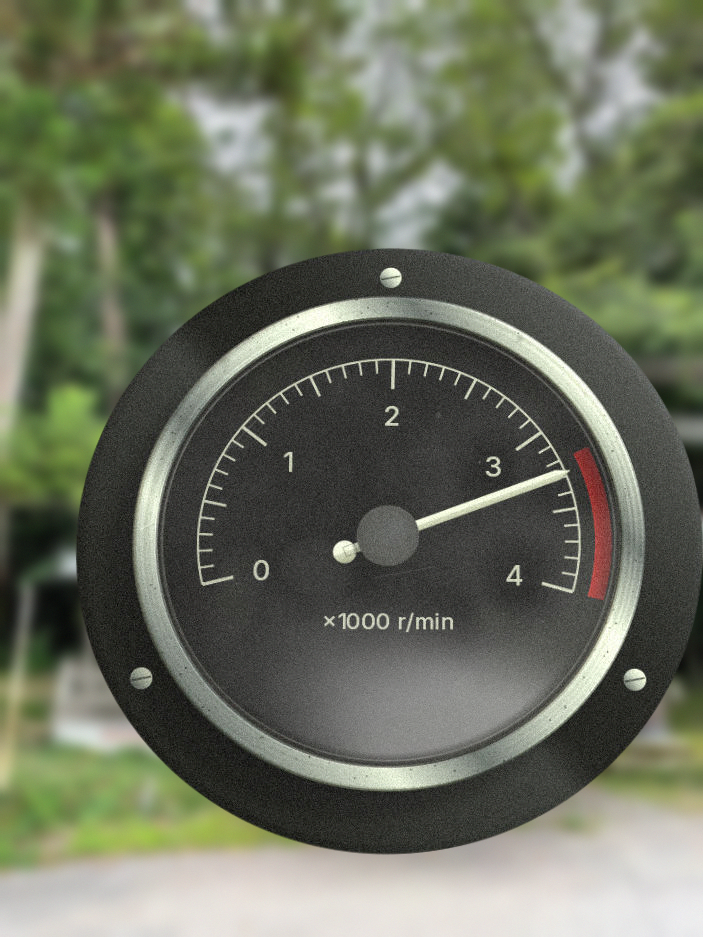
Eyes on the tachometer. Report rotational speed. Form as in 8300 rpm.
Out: 3300 rpm
